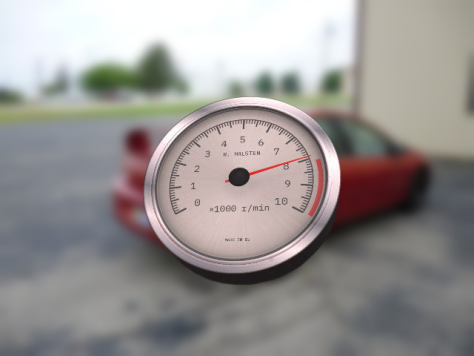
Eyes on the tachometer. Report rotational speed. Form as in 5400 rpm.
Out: 8000 rpm
